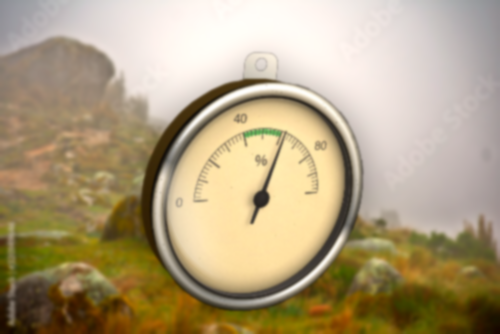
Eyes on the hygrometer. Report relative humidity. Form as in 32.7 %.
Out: 60 %
